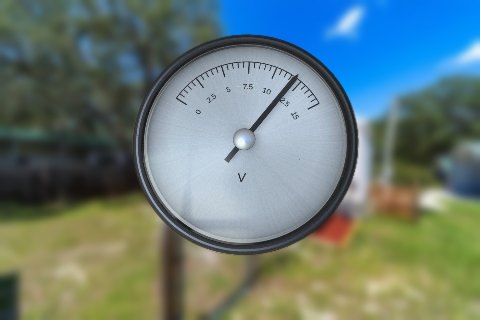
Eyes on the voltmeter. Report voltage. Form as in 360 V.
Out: 12 V
